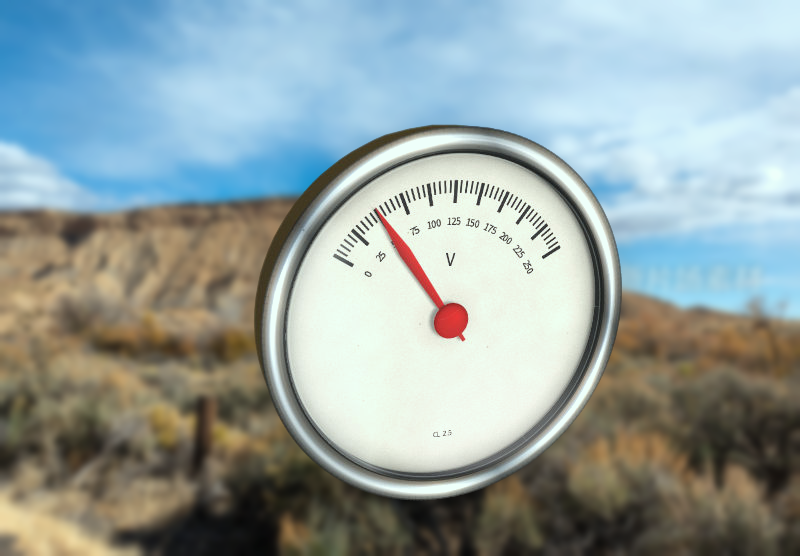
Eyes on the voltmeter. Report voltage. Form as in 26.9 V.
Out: 50 V
